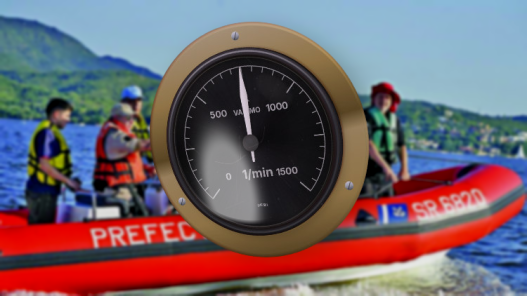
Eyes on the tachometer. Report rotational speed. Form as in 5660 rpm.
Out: 750 rpm
